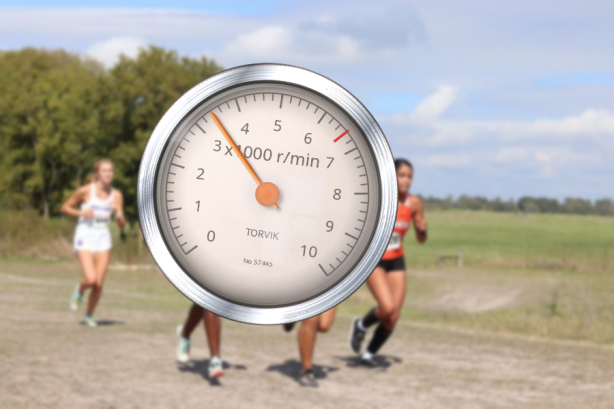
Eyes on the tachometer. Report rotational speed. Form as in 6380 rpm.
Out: 3400 rpm
